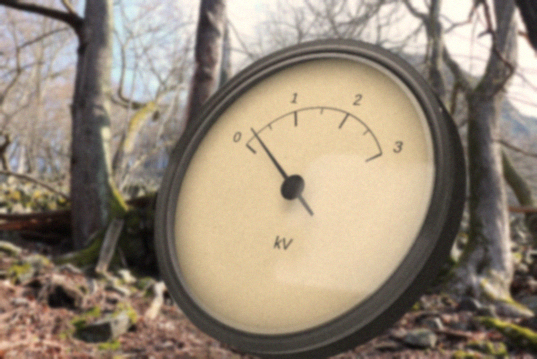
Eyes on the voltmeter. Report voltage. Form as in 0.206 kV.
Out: 0.25 kV
